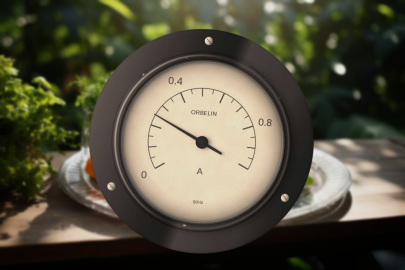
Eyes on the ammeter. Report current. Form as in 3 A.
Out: 0.25 A
